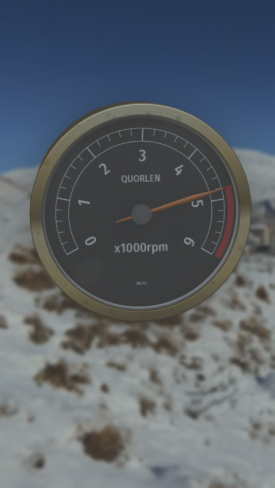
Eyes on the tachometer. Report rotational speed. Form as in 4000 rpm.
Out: 4800 rpm
